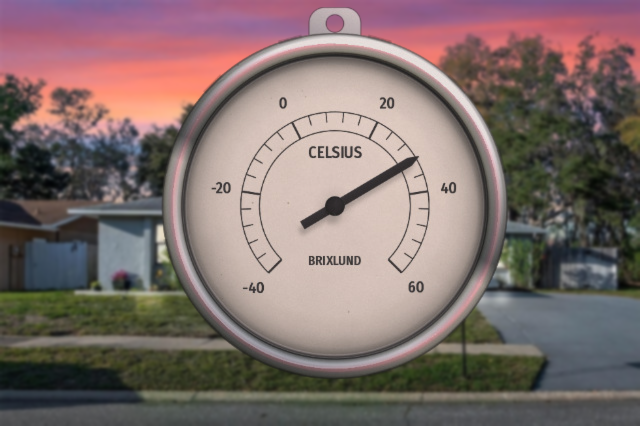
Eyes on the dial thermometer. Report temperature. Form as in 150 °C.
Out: 32 °C
